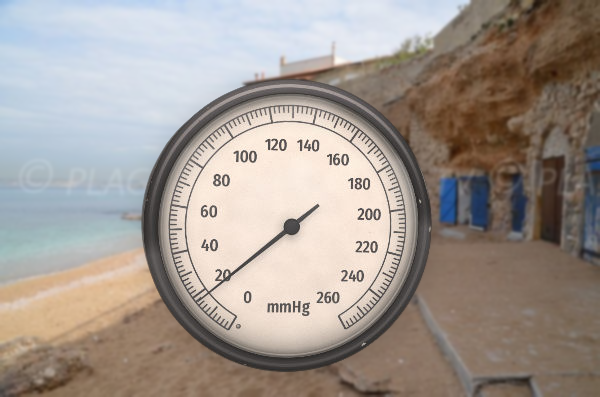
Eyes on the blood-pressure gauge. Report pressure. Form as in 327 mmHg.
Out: 18 mmHg
